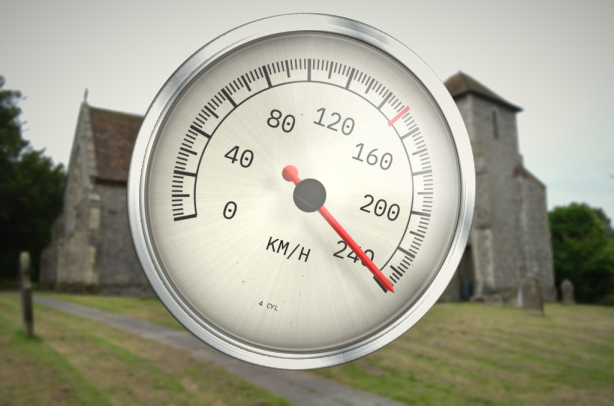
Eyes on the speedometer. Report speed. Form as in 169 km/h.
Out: 238 km/h
